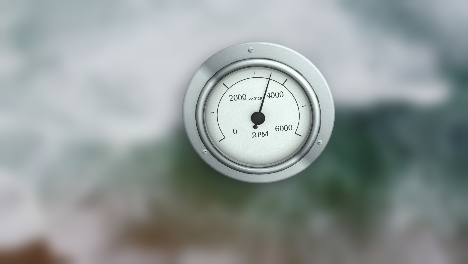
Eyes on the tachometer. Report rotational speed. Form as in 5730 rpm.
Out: 3500 rpm
